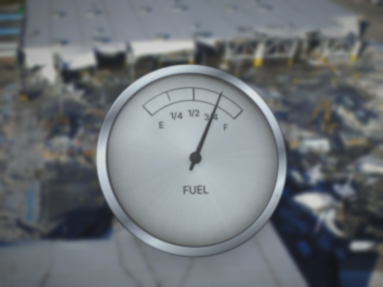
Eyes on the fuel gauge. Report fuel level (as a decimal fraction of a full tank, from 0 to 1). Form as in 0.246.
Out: 0.75
